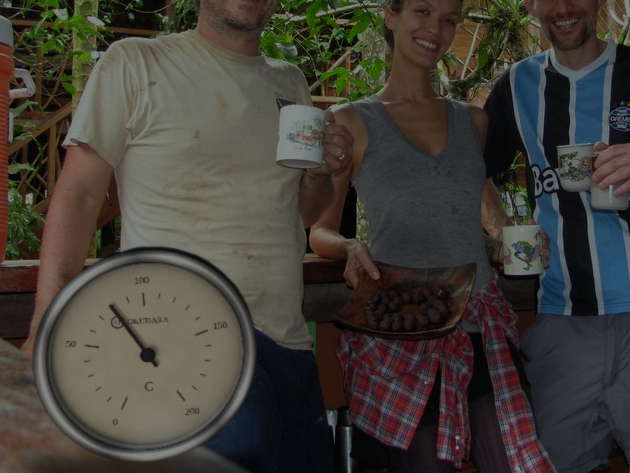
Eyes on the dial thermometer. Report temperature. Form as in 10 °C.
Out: 80 °C
